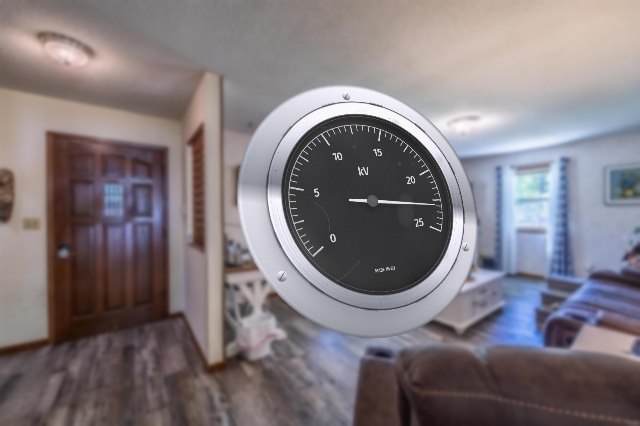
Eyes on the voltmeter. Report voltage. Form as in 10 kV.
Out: 23 kV
